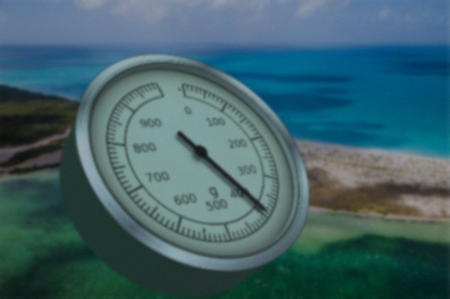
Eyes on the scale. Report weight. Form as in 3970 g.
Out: 400 g
